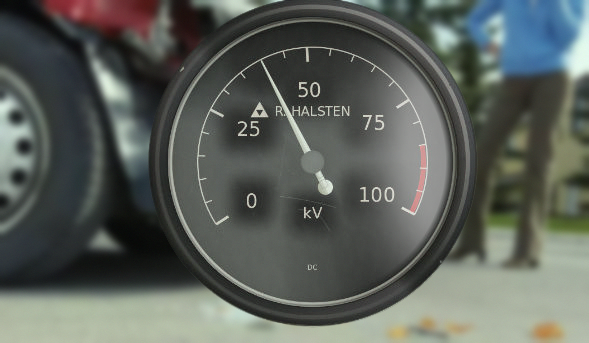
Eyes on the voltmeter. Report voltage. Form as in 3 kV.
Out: 40 kV
